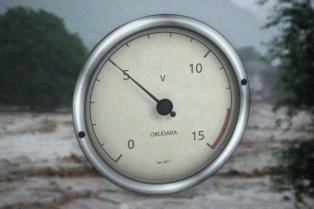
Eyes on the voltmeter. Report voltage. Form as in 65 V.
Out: 5 V
